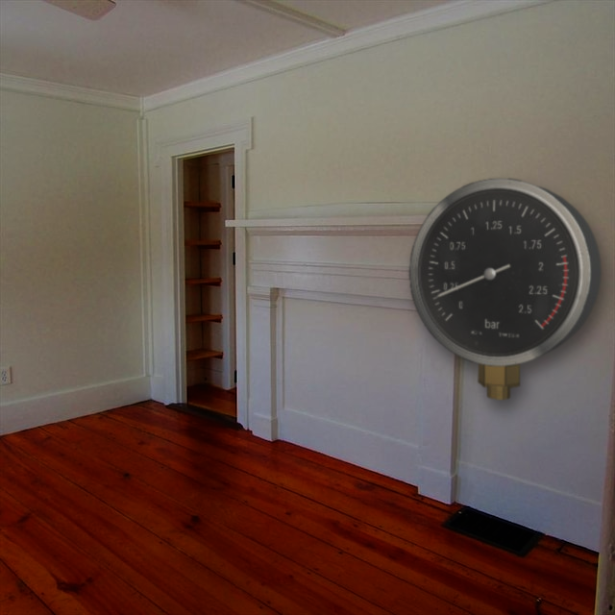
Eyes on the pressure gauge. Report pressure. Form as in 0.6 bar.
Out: 0.2 bar
